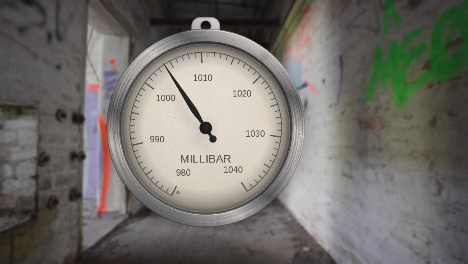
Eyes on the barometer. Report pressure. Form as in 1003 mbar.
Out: 1004 mbar
